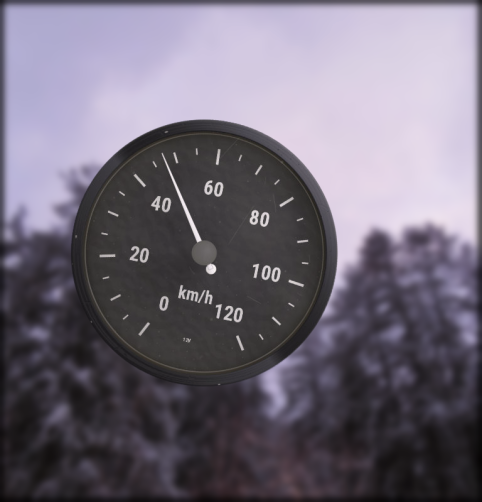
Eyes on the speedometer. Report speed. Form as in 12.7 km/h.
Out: 47.5 km/h
